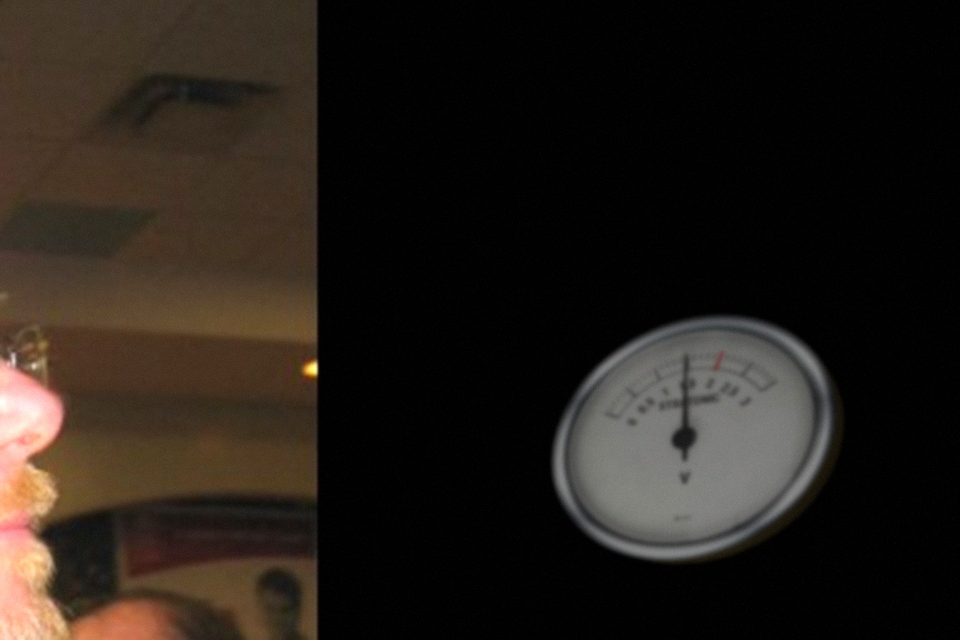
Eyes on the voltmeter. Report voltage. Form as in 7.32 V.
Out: 1.5 V
